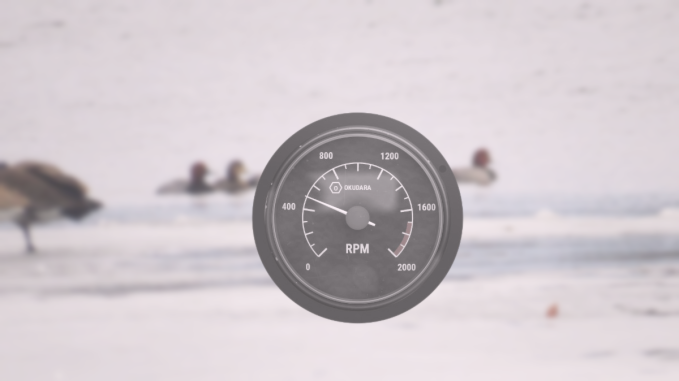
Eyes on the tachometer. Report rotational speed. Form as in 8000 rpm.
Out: 500 rpm
